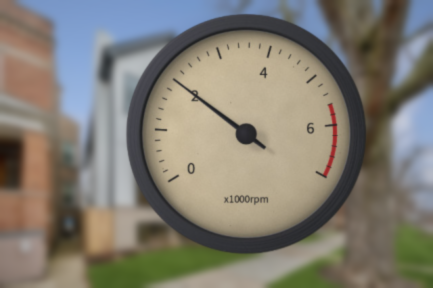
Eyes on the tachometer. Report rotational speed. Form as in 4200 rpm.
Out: 2000 rpm
